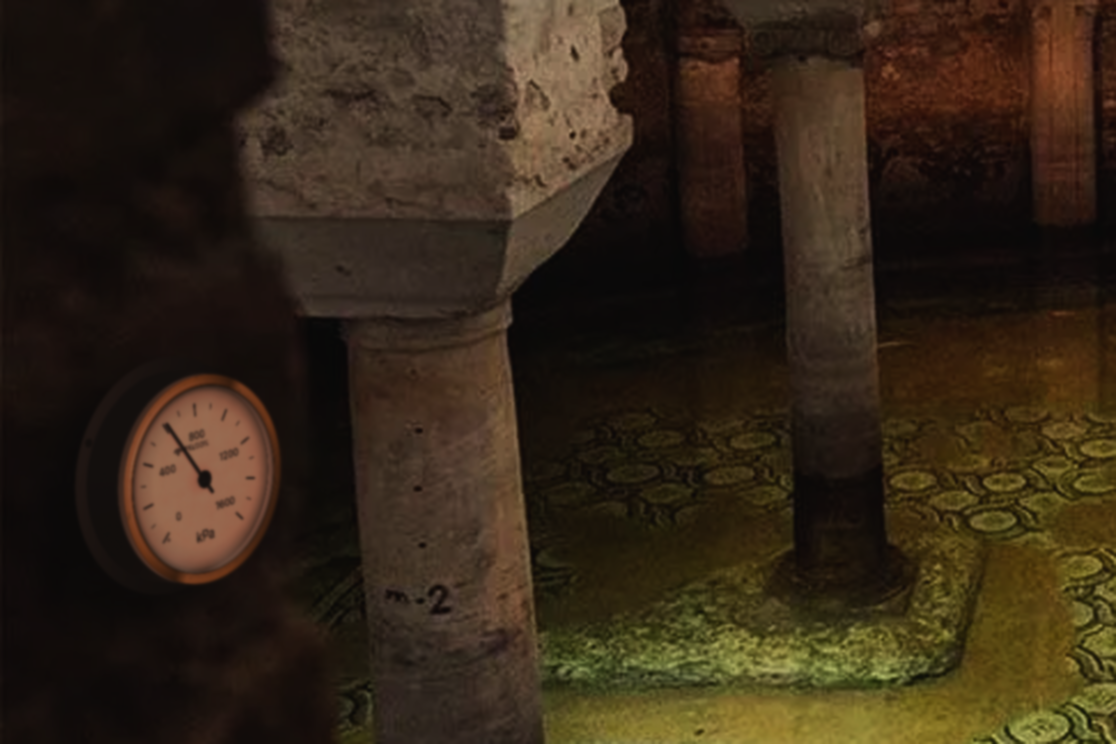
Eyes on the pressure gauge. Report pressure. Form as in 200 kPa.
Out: 600 kPa
